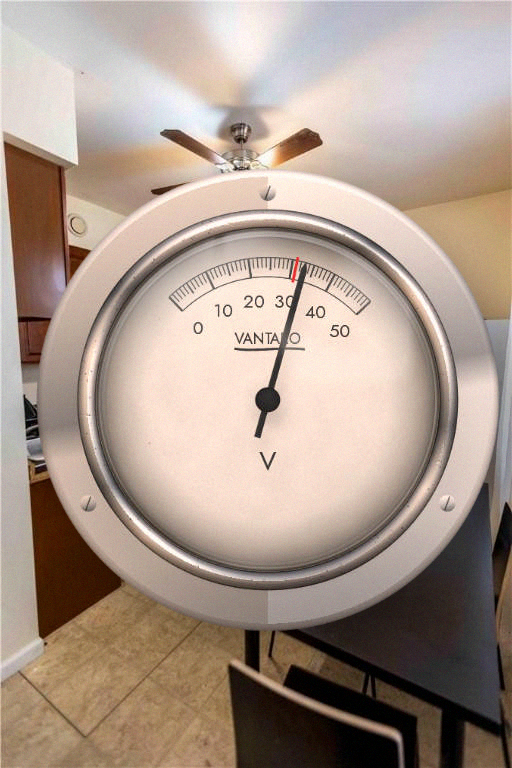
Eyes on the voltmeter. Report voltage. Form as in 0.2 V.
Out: 33 V
